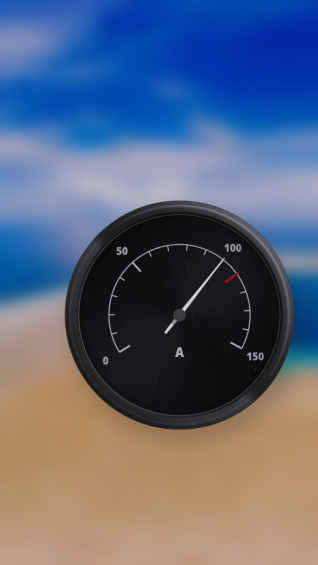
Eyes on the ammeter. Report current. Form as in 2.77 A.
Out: 100 A
